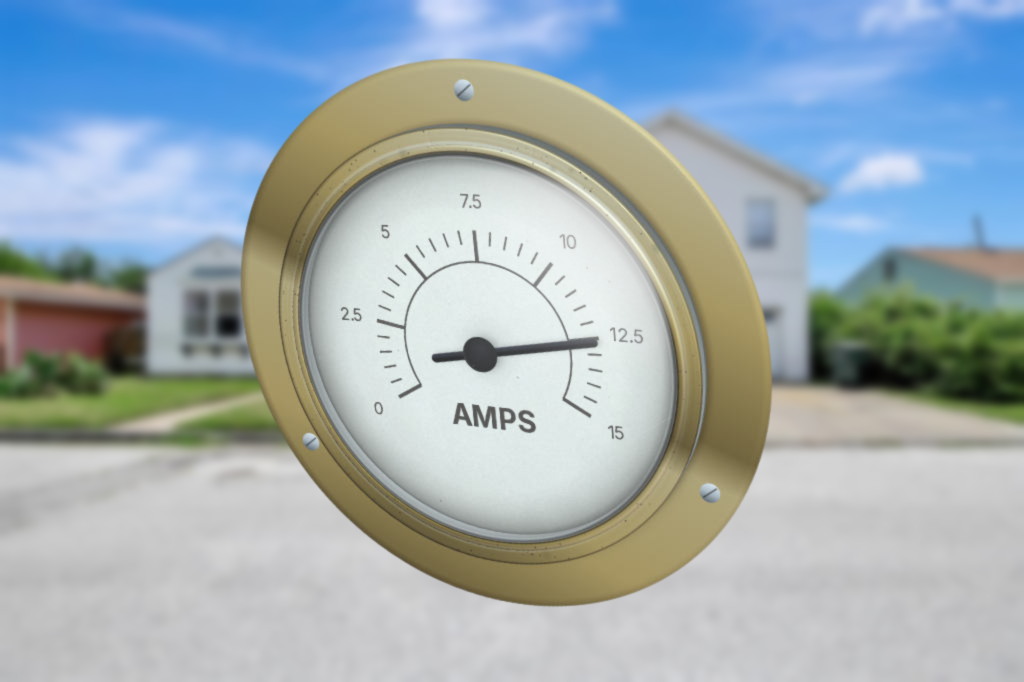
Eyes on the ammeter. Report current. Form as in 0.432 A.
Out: 12.5 A
